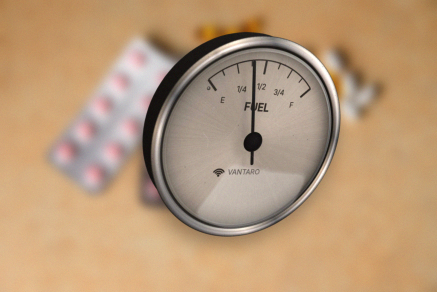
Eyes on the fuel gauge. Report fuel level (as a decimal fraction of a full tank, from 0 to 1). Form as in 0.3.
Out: 0.375
